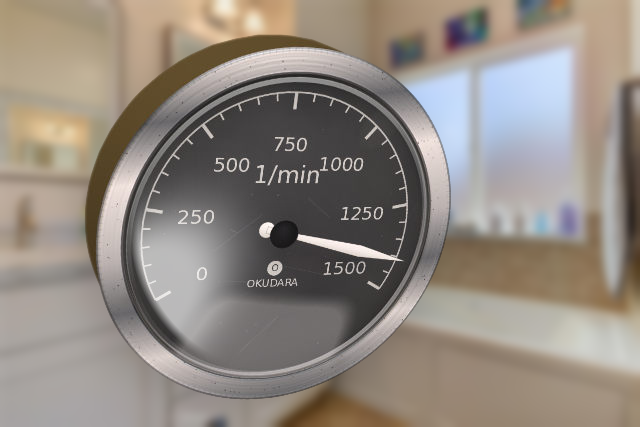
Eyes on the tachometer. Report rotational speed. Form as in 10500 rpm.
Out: 1400 rpm
